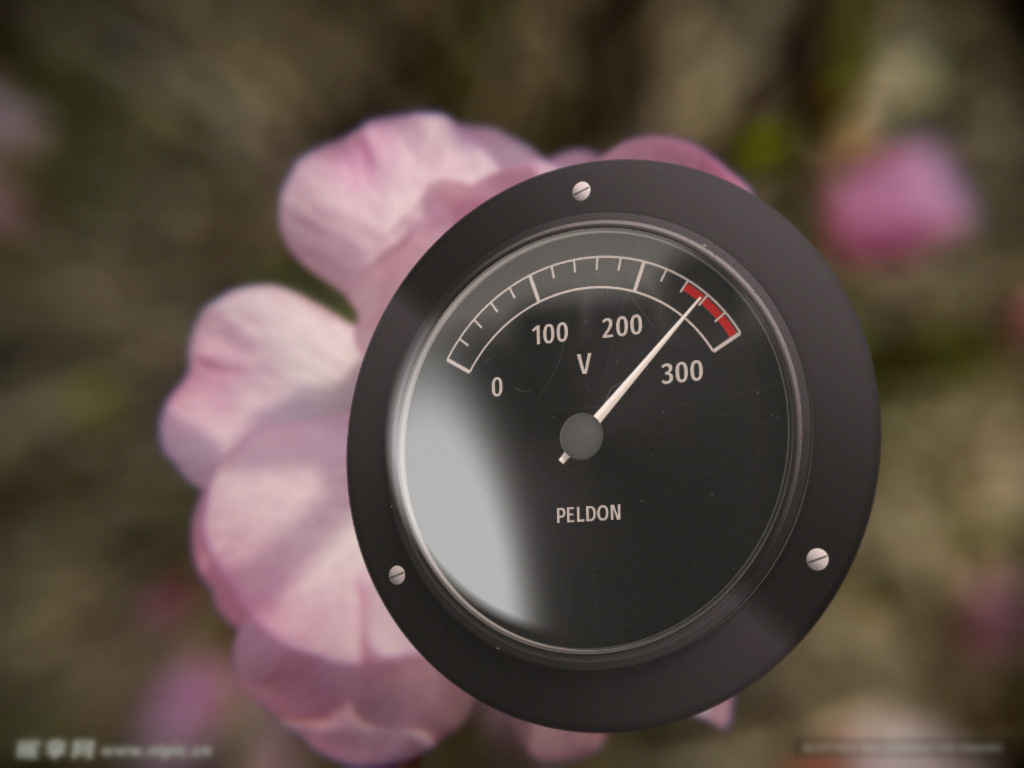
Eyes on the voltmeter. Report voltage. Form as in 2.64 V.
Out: 260 V
